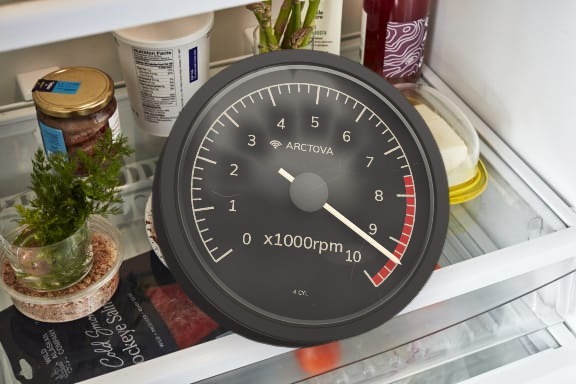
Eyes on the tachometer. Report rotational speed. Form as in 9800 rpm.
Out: 9400 rpm
